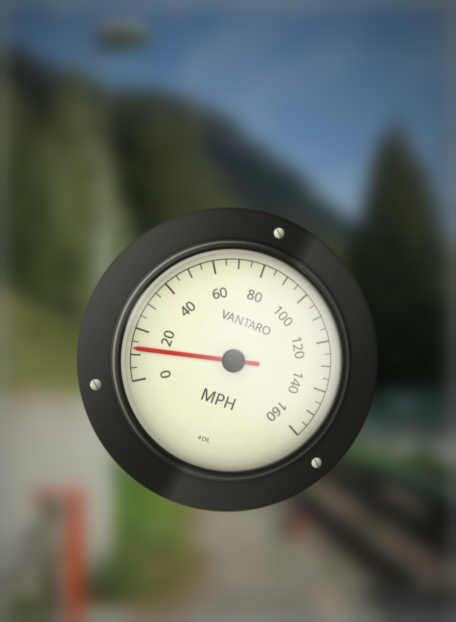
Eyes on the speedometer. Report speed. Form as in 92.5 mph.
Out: 12.5 mph
